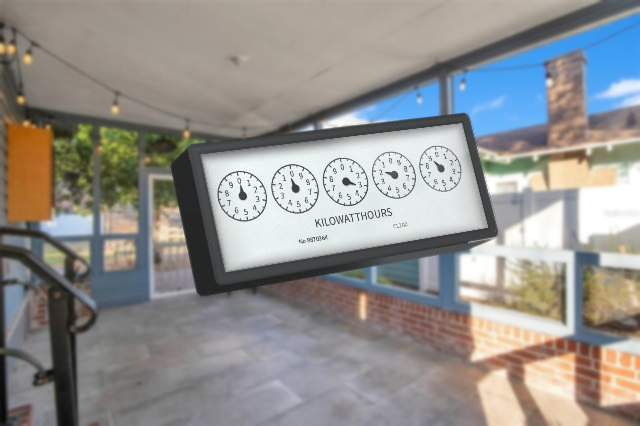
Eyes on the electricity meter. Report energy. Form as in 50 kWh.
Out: 319 kWh
